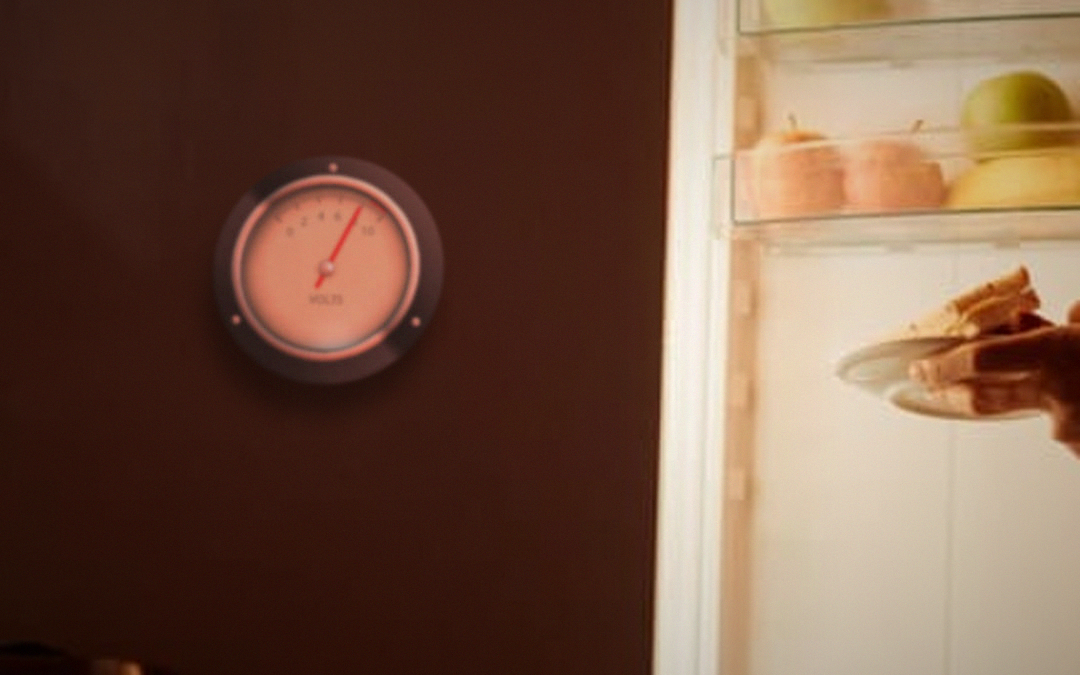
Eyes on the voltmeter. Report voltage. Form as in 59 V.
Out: 8 V
